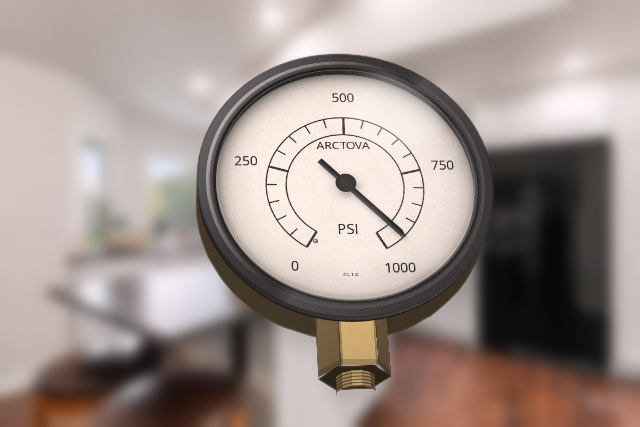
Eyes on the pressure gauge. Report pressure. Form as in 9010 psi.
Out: 950 psi
